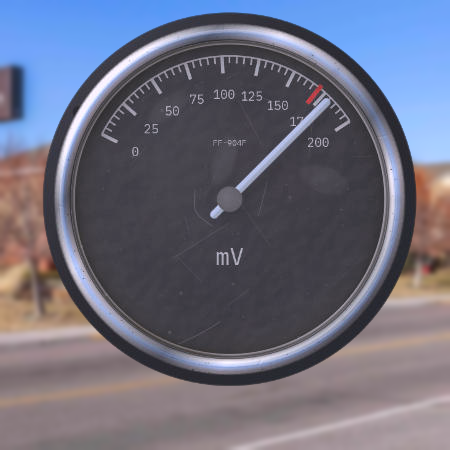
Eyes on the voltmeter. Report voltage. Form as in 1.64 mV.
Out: 180 mV
